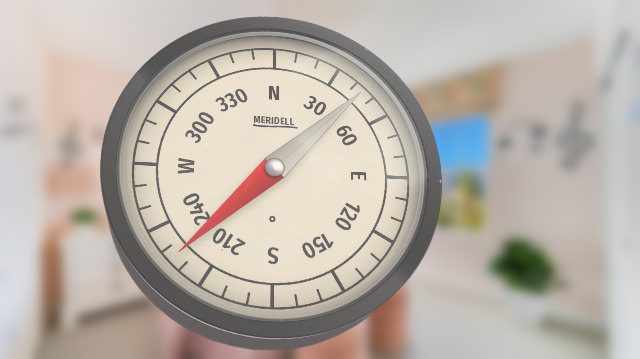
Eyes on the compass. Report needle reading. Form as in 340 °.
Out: 225 °
